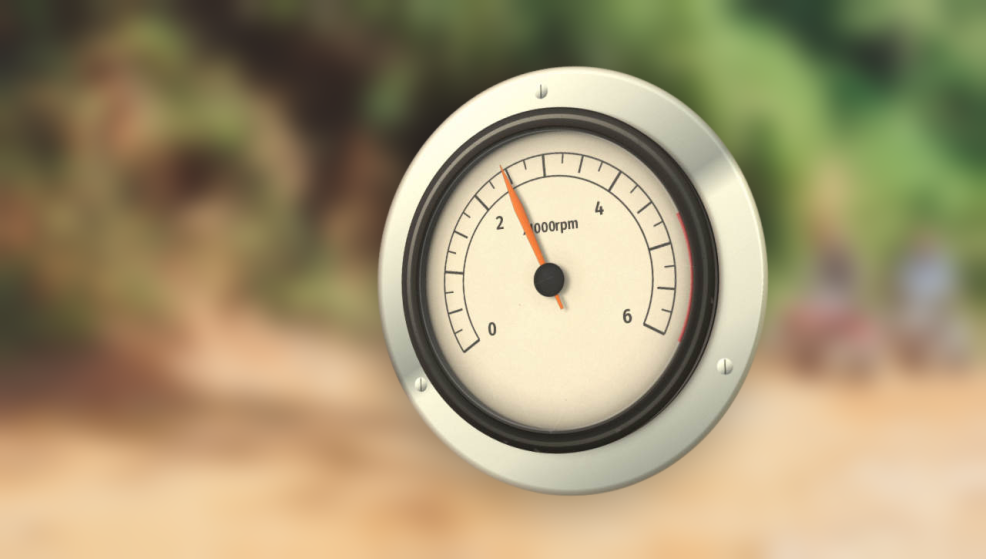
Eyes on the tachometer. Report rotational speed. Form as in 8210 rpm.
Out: 2500 rpm
